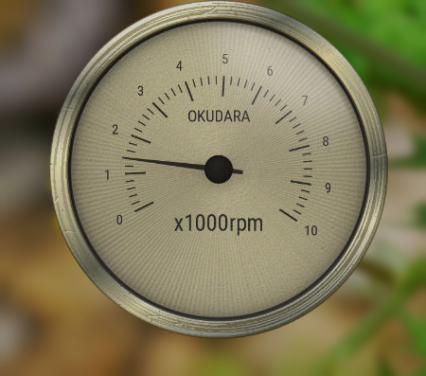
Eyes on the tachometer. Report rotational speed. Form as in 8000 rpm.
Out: 1400 rpm
